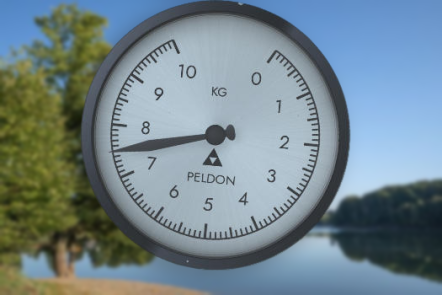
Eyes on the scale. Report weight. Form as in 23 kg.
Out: 7.5 kg
